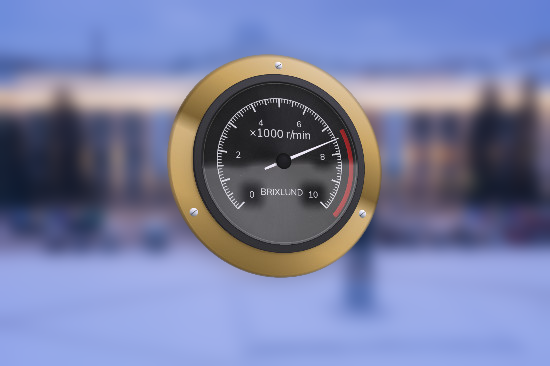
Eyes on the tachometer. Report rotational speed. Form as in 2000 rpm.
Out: 7500 rpm
